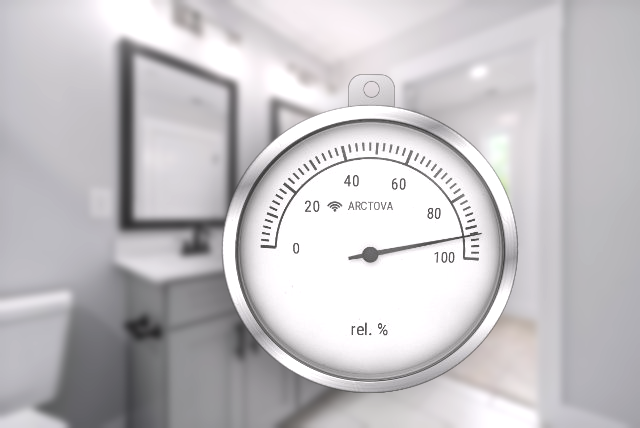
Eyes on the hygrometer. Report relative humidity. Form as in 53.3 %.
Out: 92 %
